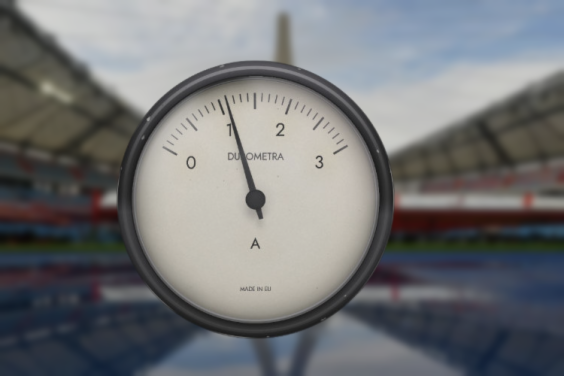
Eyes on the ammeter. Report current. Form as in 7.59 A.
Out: 1.1 A
